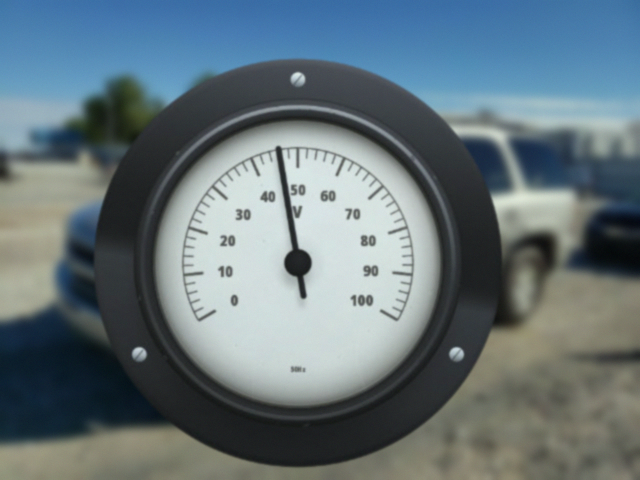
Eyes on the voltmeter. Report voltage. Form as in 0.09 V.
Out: 46 V
